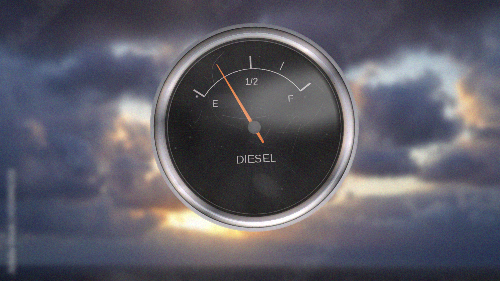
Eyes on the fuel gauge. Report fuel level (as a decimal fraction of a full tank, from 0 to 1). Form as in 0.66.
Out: 0.25
